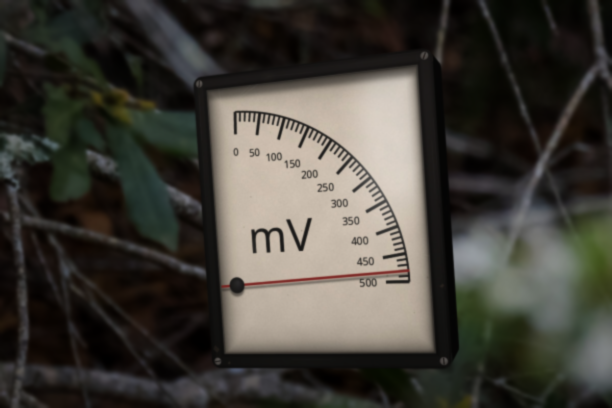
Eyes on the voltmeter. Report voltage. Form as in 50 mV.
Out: 480 mV
